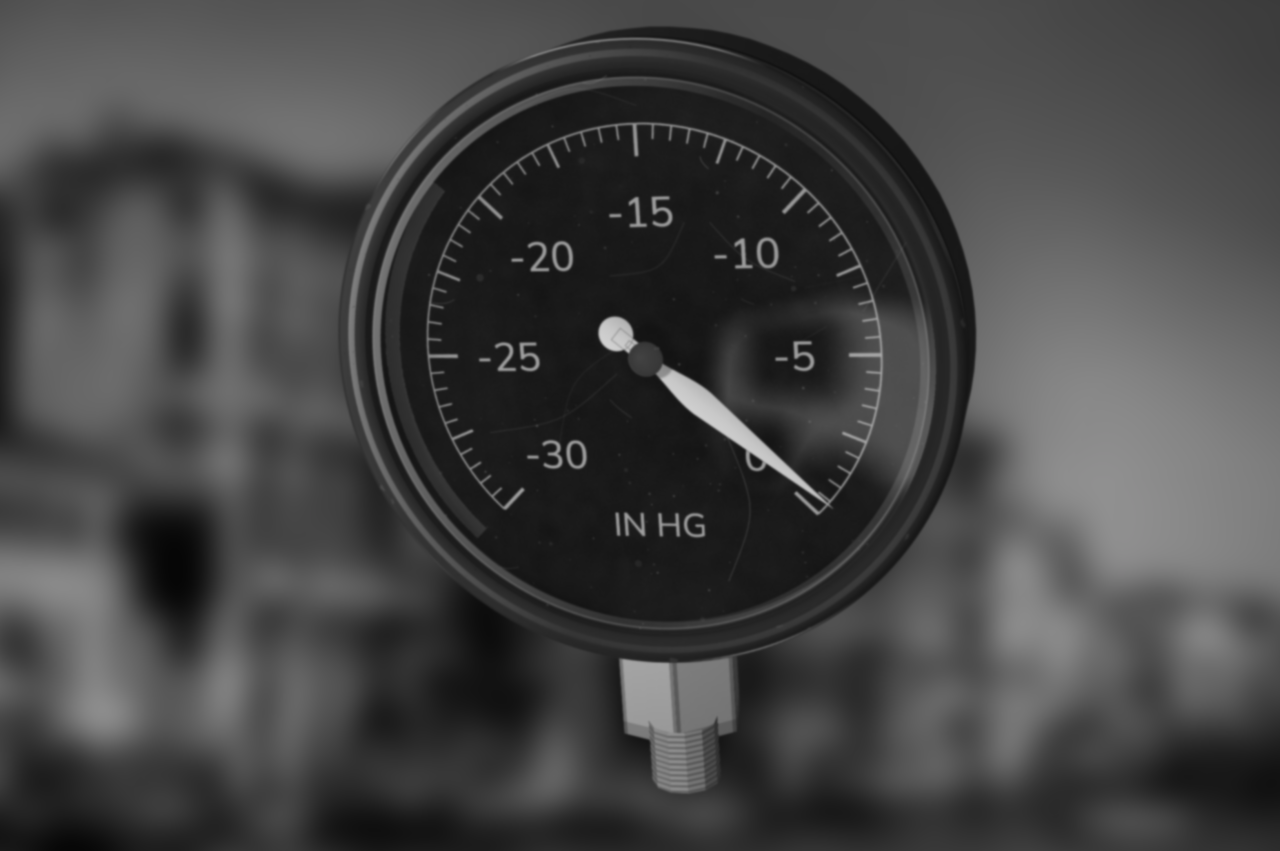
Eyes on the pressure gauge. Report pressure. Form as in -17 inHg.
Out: -0.5 inHg
